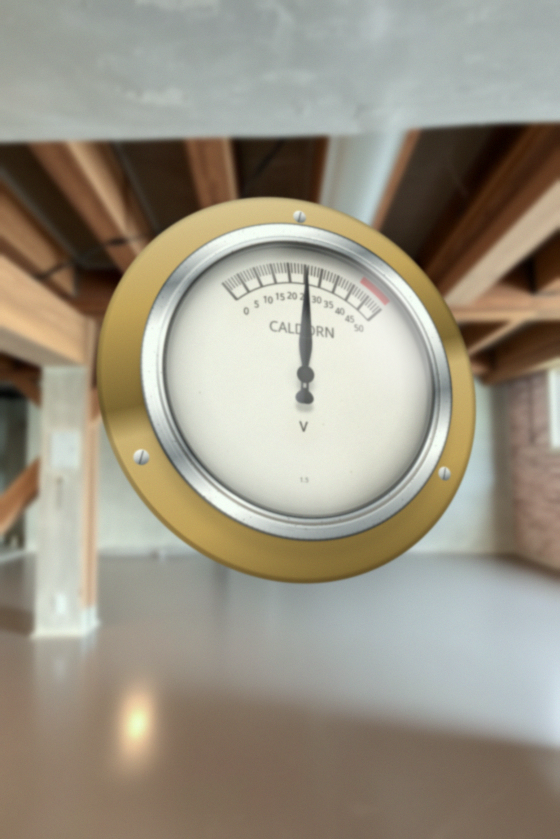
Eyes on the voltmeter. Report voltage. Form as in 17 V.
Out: 25 V
